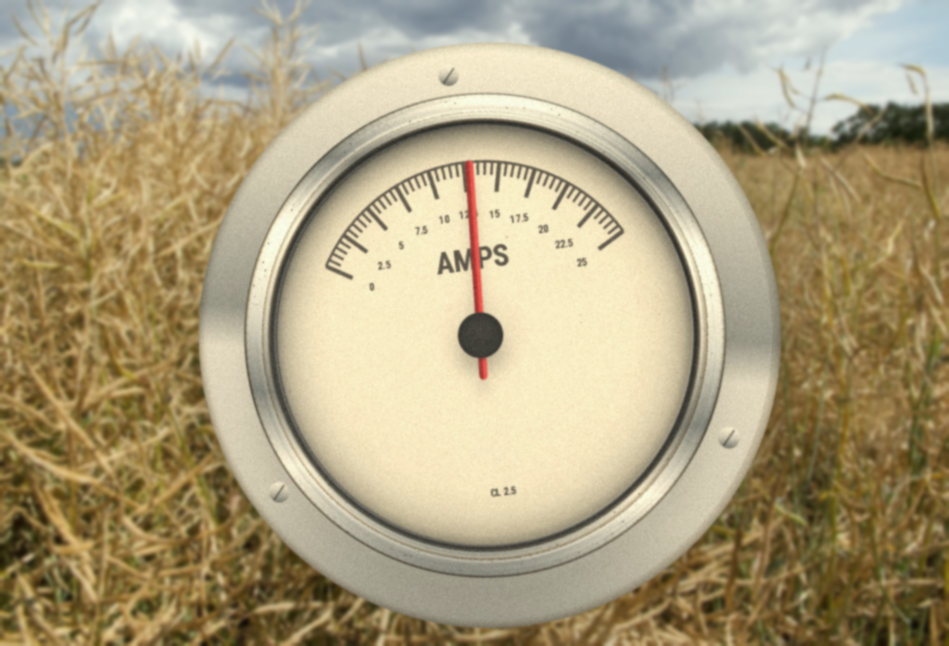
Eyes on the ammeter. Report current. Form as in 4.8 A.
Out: 13 A
